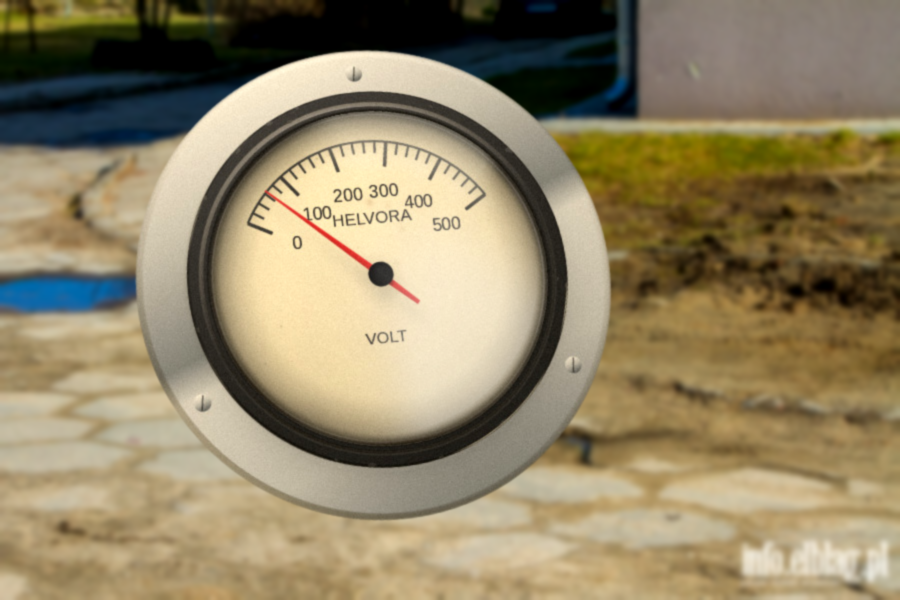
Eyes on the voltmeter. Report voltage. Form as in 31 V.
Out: 60 V
